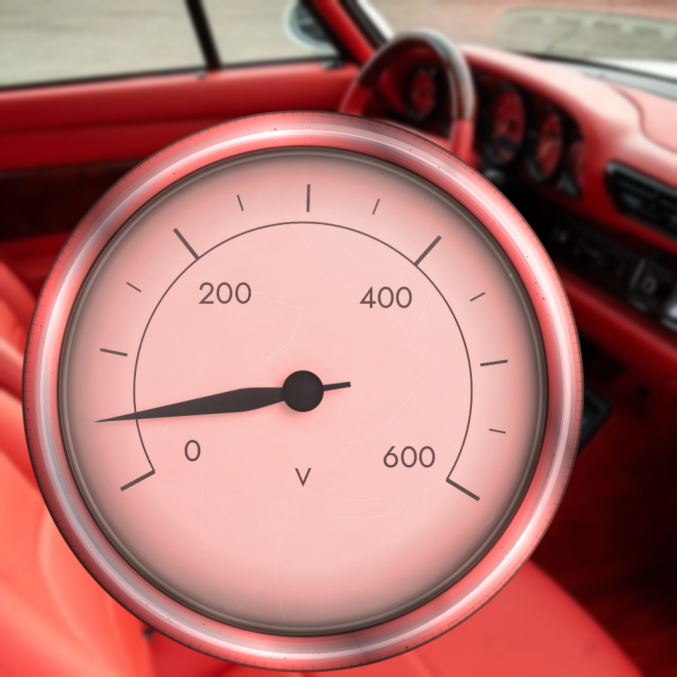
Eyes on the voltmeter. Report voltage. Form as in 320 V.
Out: 50 V
